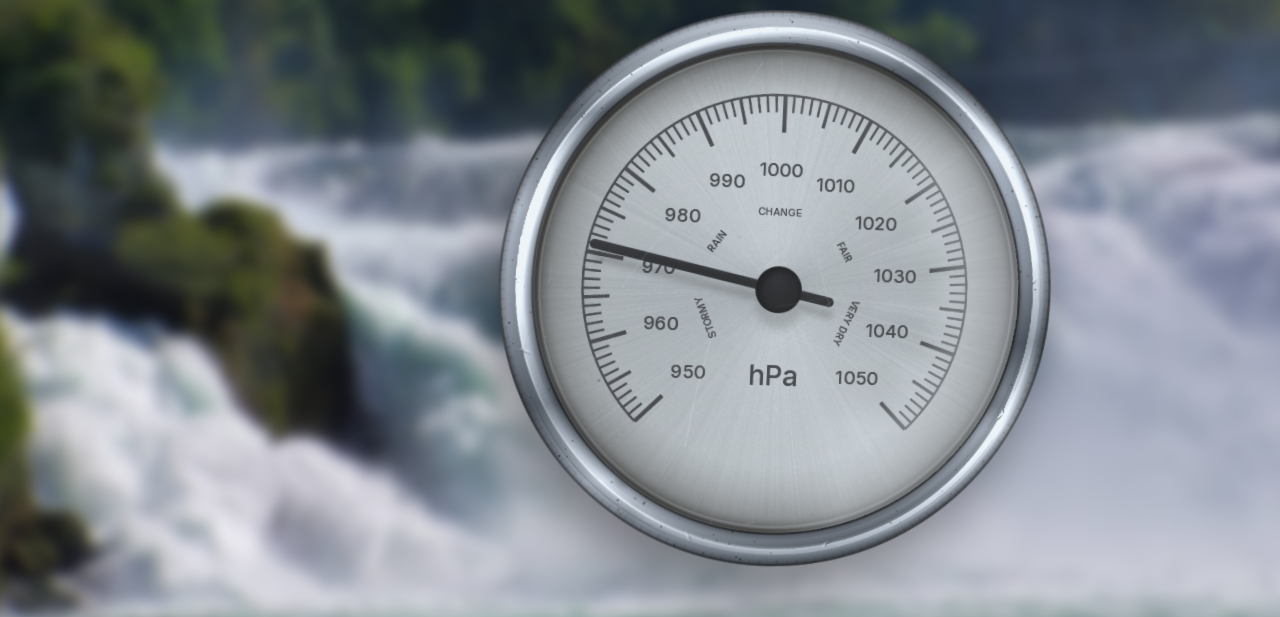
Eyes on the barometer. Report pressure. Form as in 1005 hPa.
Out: 971 hPa
